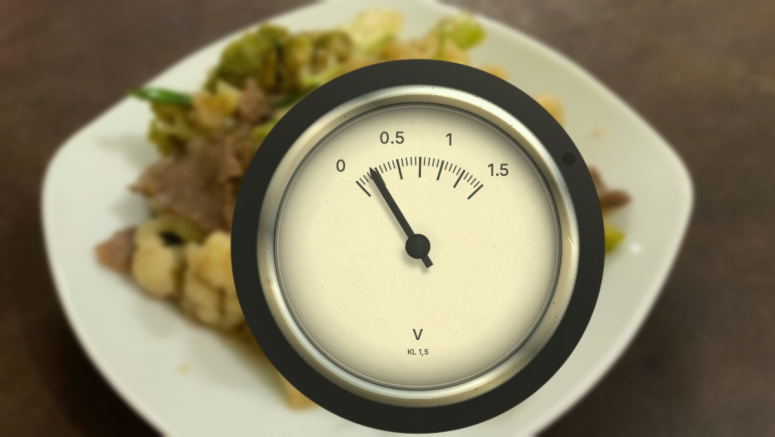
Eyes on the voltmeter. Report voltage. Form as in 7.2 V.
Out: 0.2 V
